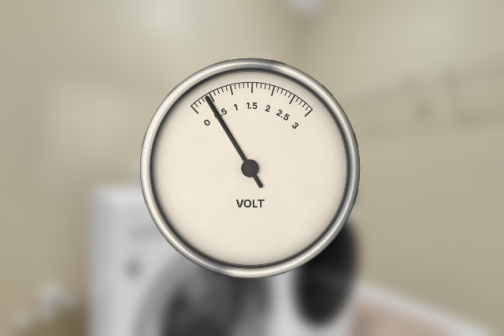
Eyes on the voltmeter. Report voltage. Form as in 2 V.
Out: 0.4 V
